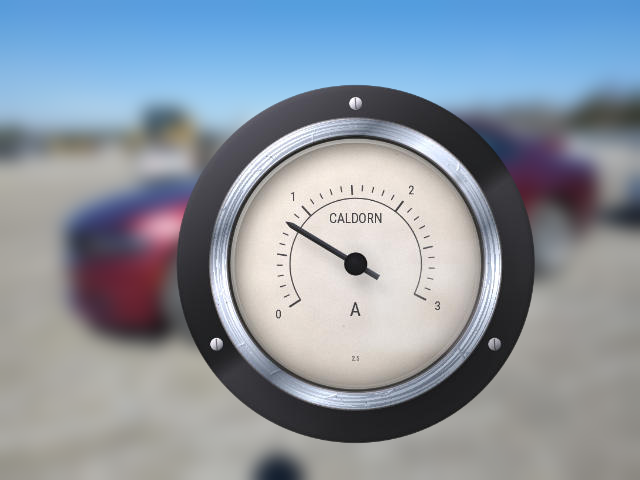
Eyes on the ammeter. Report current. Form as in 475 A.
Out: 0.8 A
